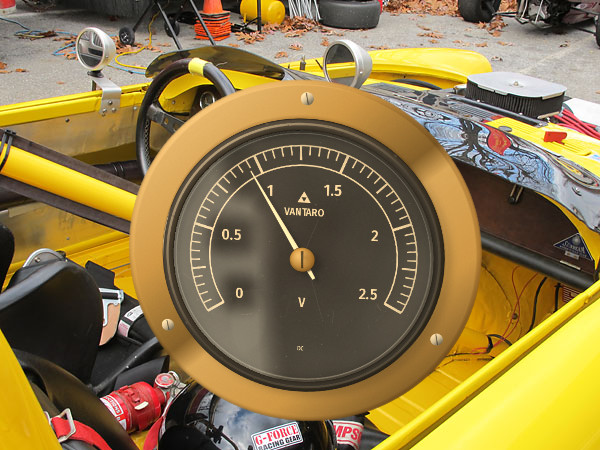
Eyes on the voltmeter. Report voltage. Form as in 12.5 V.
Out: 0.95 V
